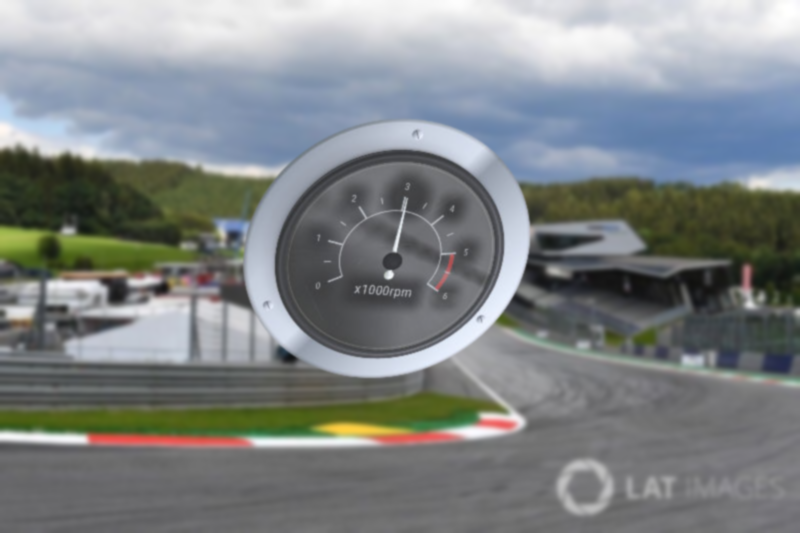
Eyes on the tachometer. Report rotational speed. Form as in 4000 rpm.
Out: 3000 rpm
